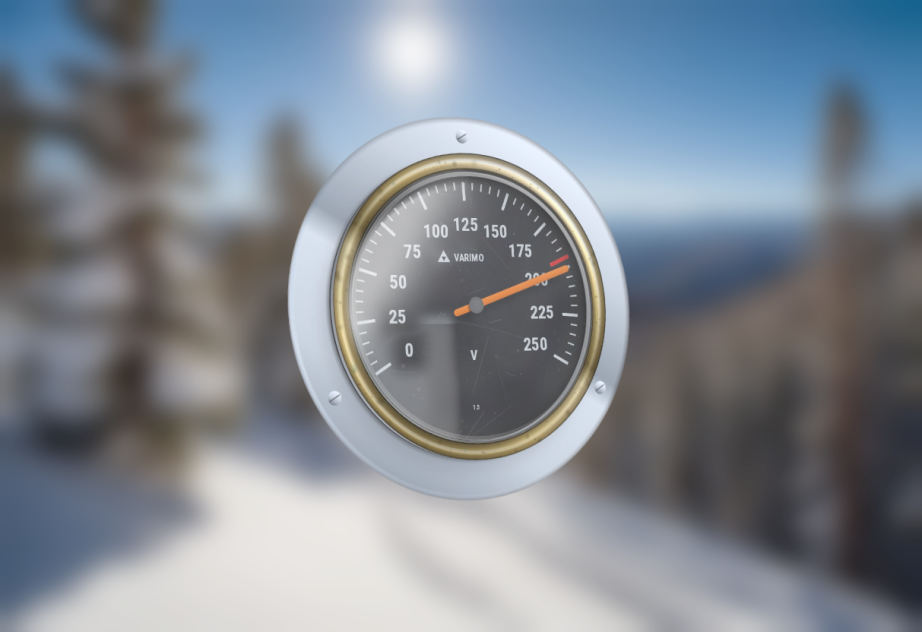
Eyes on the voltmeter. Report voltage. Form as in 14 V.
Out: 200 V
